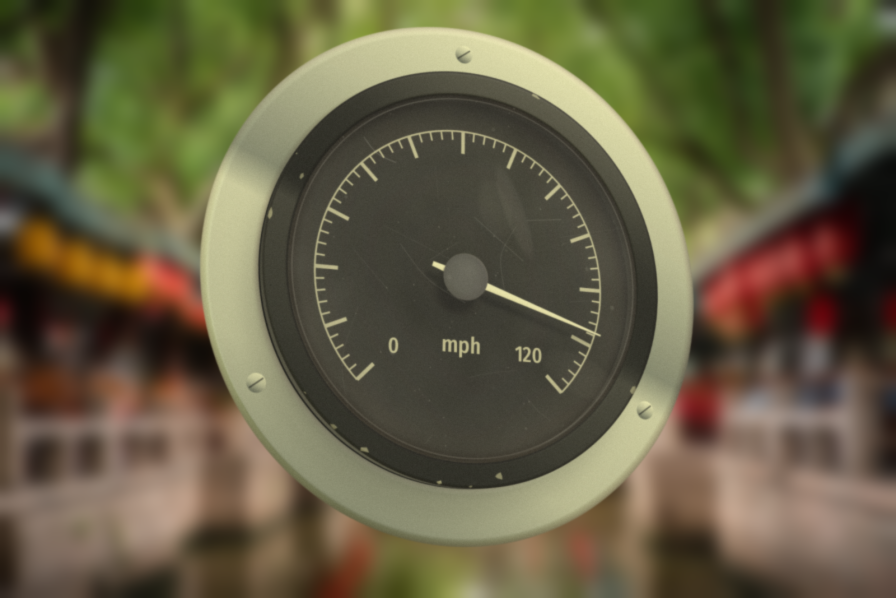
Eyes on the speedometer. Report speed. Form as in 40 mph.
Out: 108 mph
